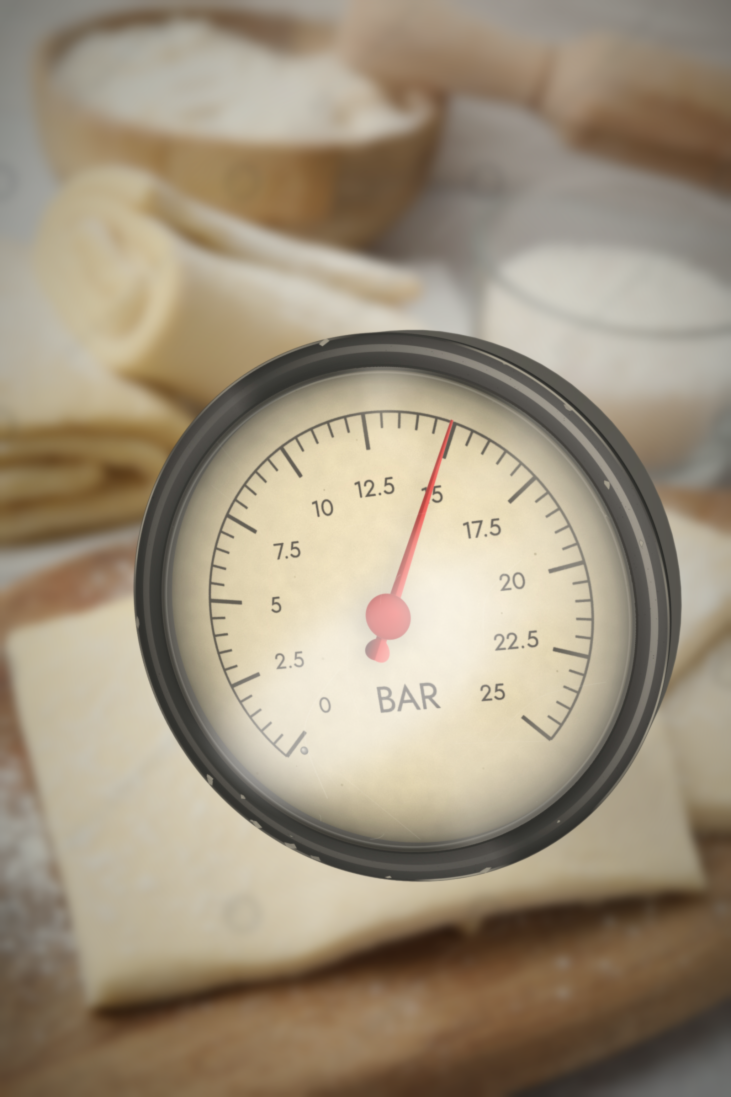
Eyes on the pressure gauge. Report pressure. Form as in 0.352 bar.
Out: 15 bar
